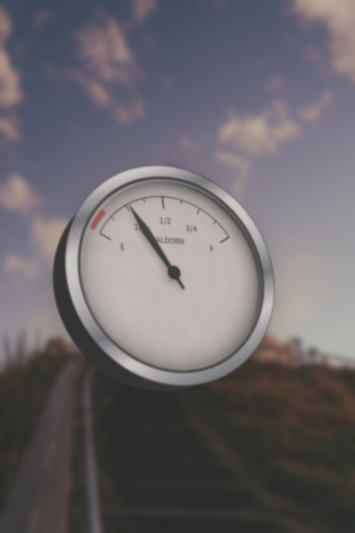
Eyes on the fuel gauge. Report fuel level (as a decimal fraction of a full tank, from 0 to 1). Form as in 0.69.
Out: 0.25
